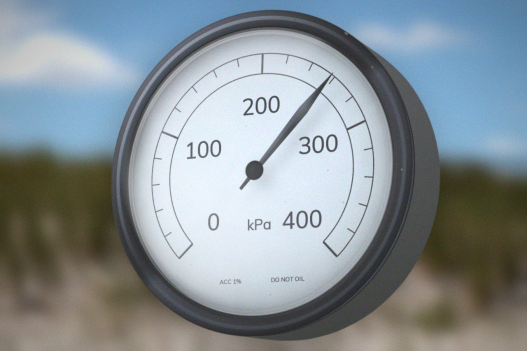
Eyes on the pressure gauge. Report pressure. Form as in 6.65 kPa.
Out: 260 kPa
